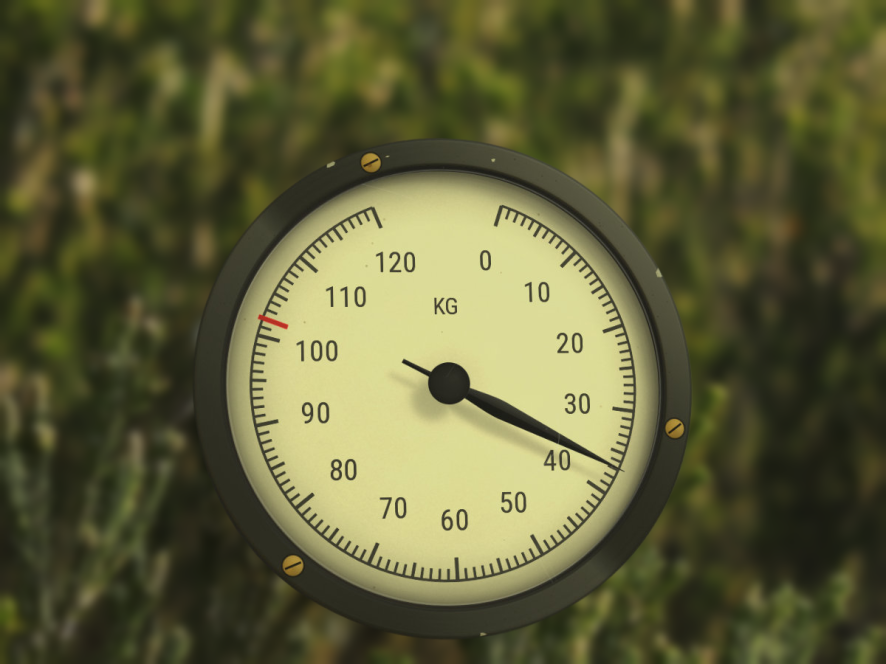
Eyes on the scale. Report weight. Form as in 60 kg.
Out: 37 kg
